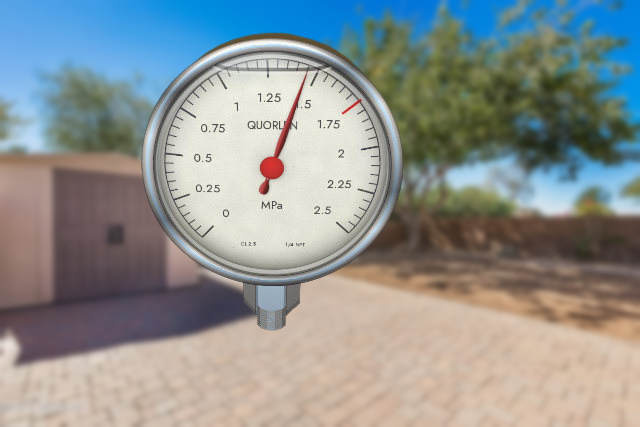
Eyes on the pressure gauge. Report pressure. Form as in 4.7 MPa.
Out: 1.45 MPa
